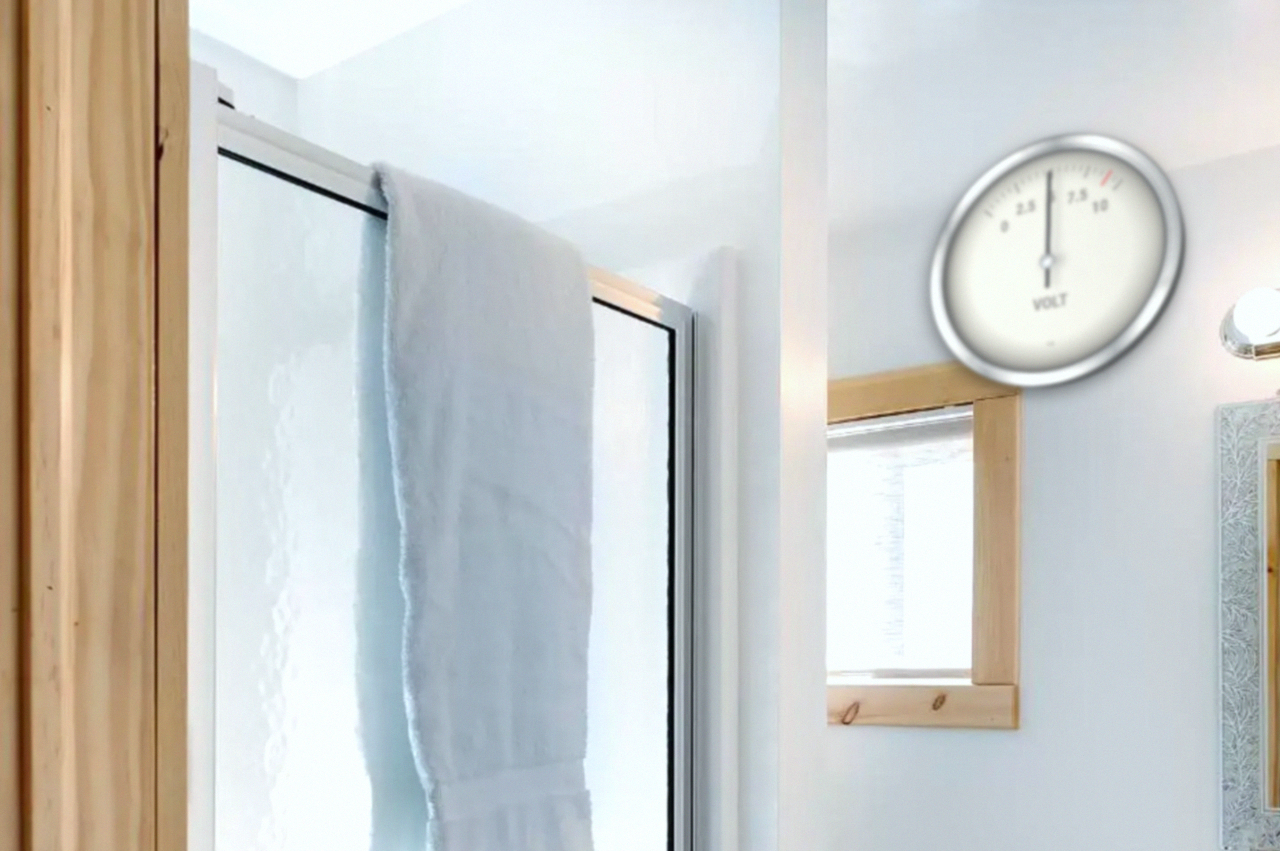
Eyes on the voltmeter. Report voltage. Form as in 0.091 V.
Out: 5 V
